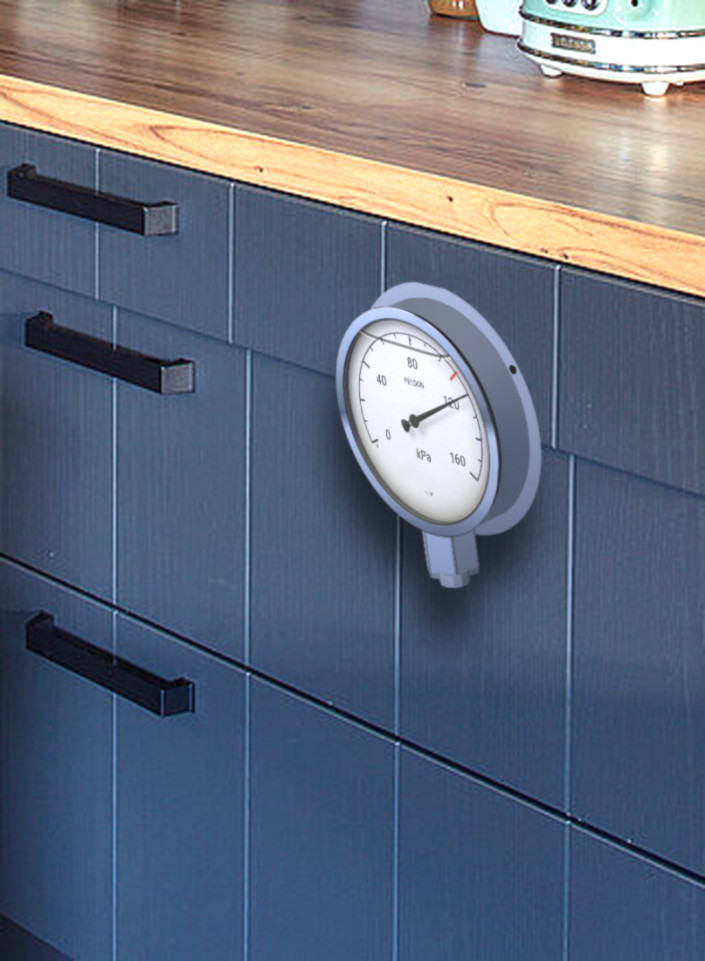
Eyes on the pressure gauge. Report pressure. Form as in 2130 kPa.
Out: 120 kPa
